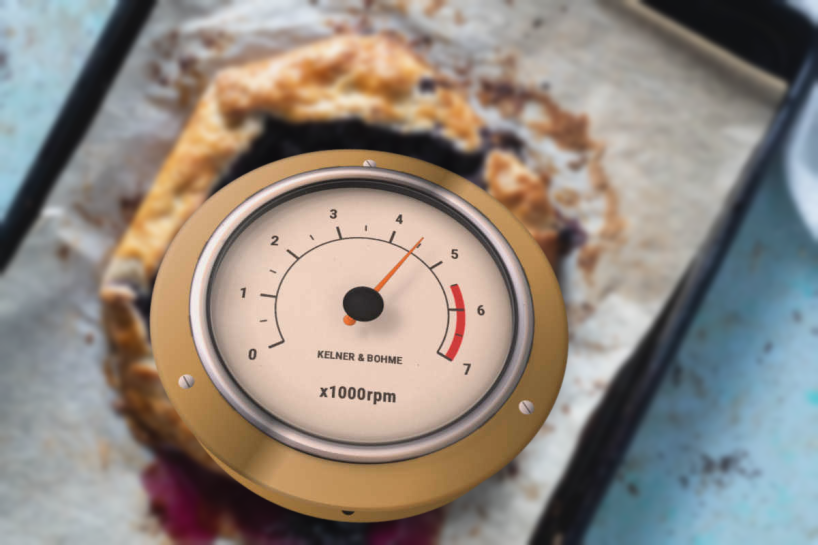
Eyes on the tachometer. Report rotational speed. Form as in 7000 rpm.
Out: 4500 rpm
